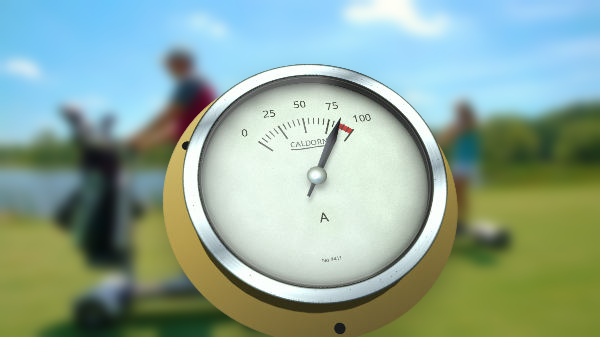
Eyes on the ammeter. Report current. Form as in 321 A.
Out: 85 A
